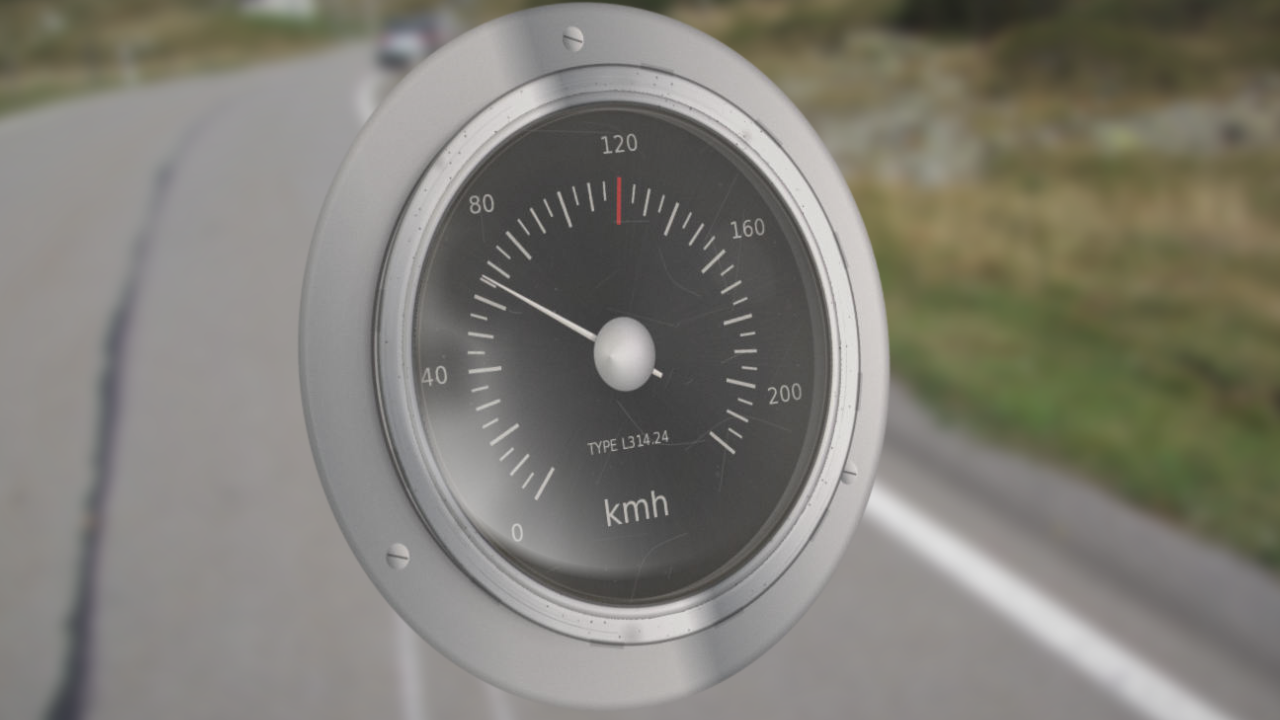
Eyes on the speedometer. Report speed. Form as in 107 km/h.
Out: 65 km/h
